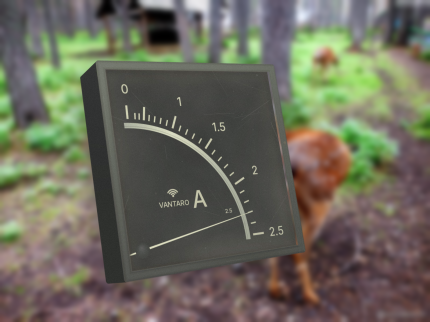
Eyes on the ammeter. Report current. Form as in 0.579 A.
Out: 2.3 A
